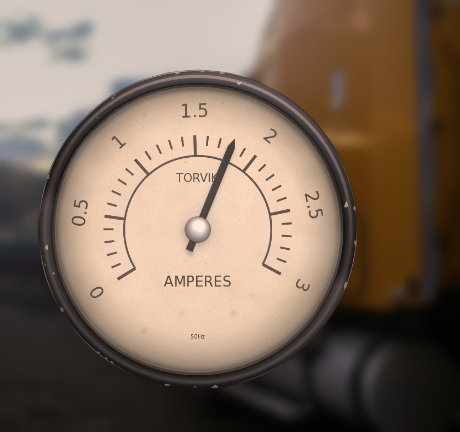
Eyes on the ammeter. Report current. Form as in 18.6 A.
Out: 1.8 A
